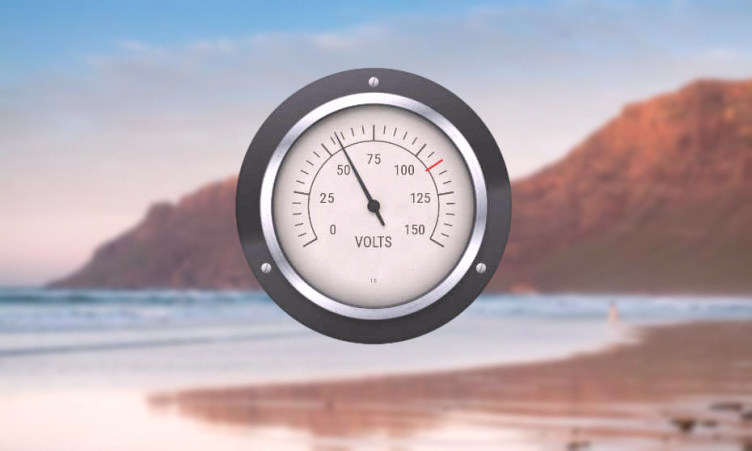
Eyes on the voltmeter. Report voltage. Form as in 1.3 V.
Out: 57.5 V
